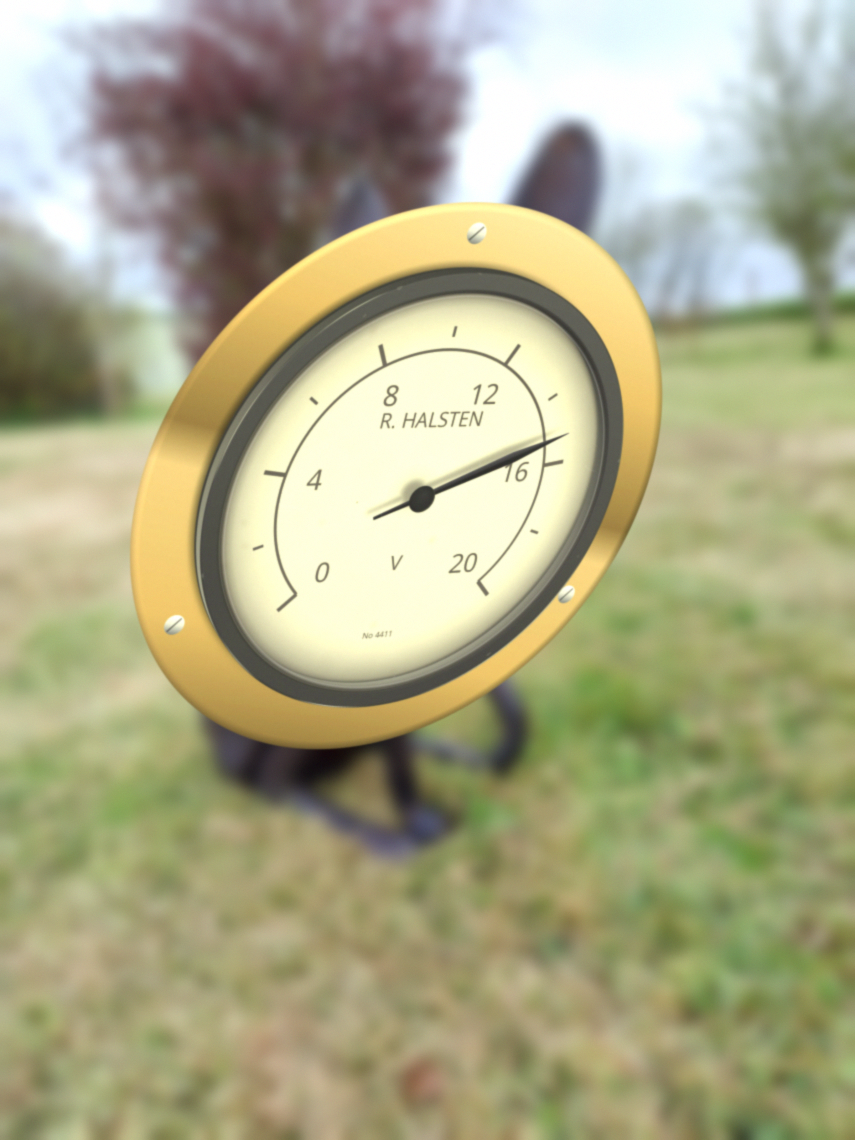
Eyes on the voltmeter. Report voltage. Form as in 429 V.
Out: 15 V
